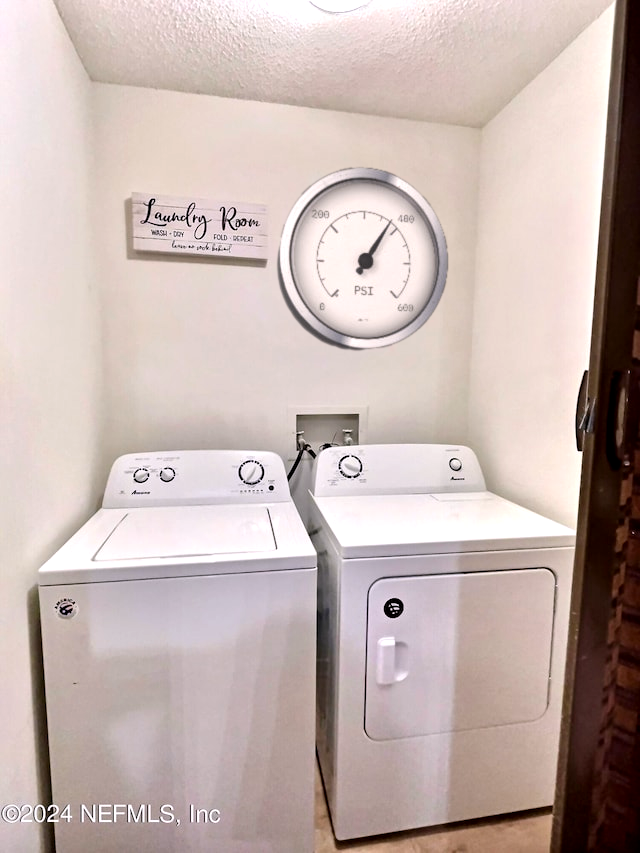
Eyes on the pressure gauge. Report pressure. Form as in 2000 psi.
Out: 375 psi
